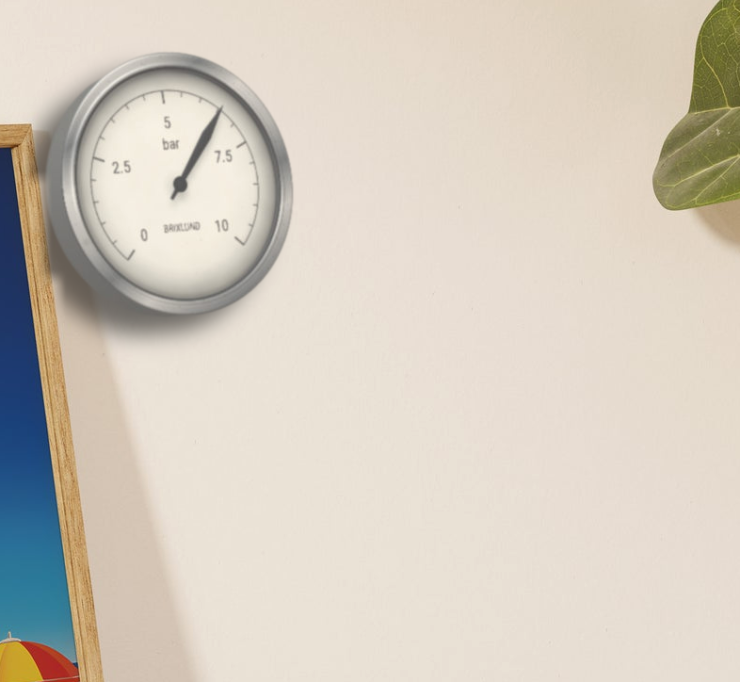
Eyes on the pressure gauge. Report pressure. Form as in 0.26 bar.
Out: 6.5 bar
